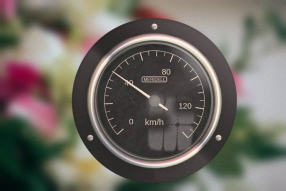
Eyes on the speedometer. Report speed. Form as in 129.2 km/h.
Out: 40 km/h
